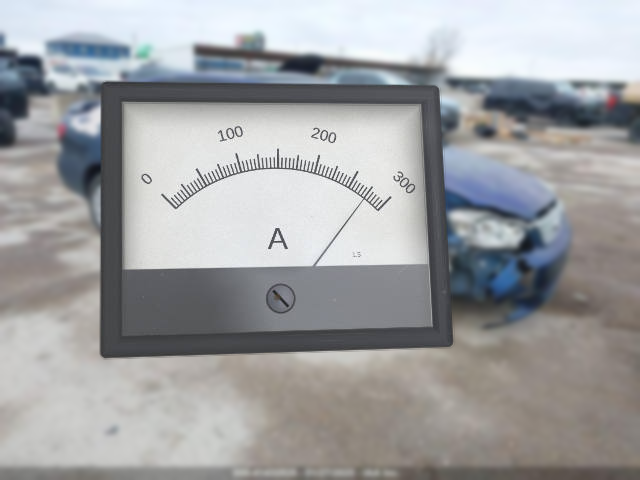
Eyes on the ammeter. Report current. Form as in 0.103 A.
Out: 275 A
